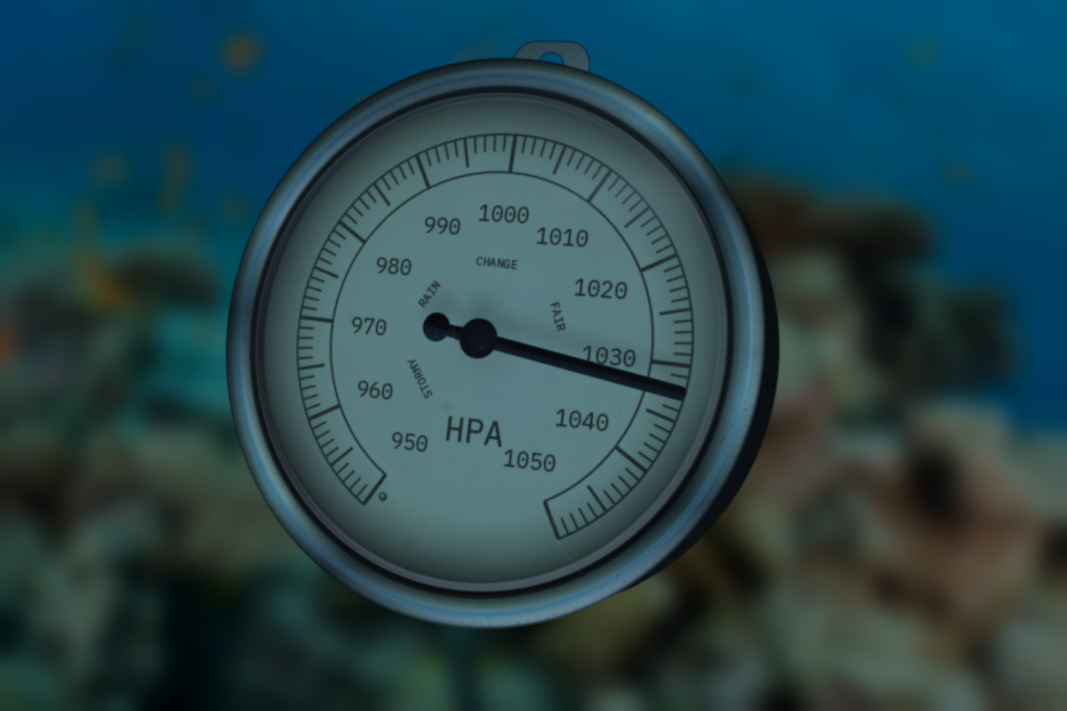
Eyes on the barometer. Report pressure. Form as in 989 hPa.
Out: 1032.5 hPa
